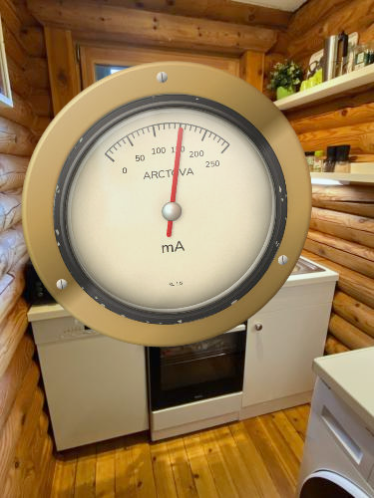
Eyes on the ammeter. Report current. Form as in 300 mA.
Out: 150 mA
